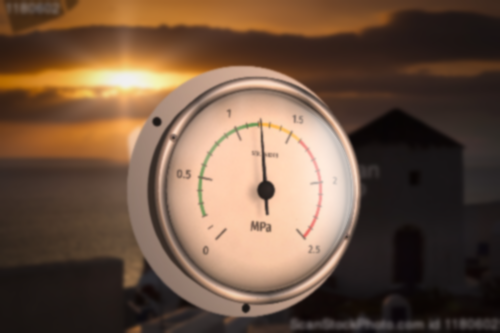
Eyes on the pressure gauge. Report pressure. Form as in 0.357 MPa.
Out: 1.2 MPa
